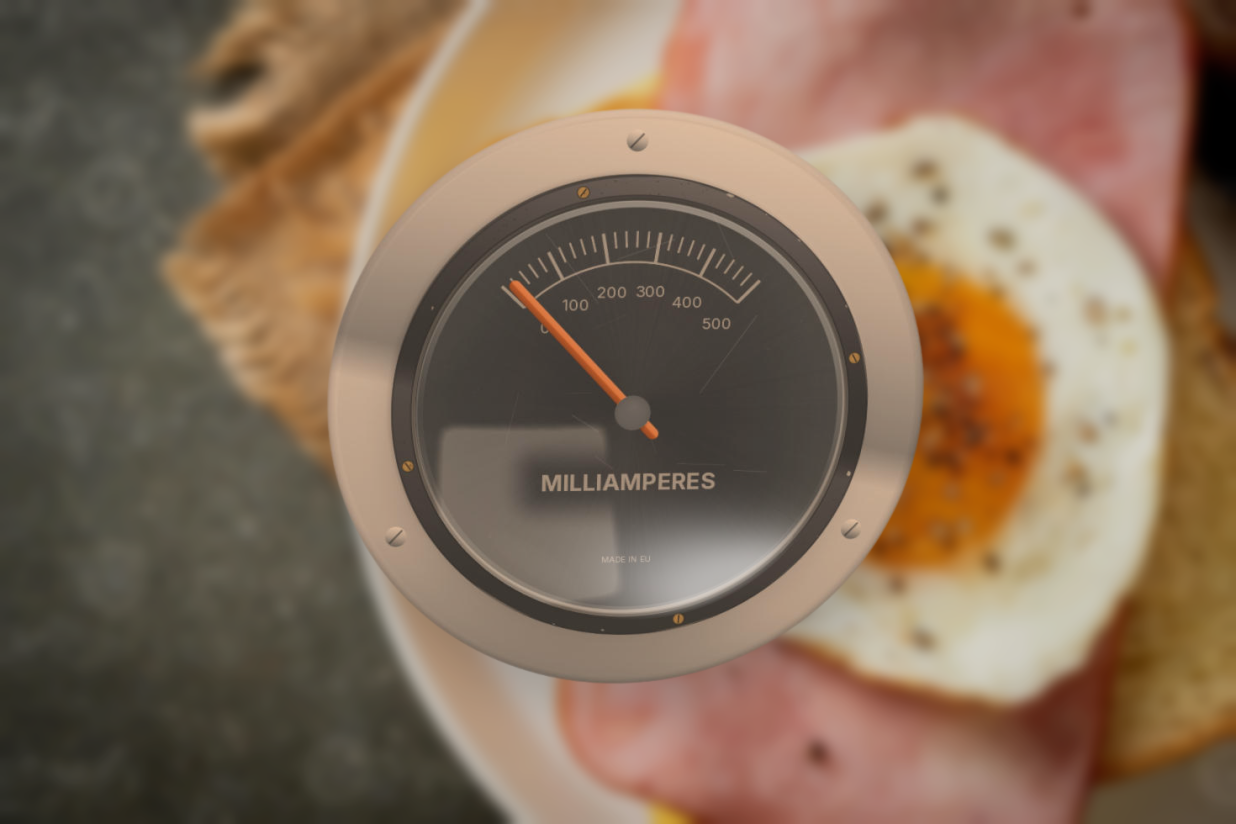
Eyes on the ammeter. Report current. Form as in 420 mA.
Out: 20 mA
